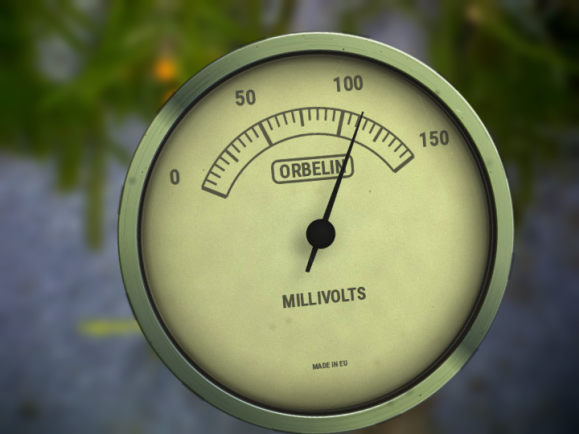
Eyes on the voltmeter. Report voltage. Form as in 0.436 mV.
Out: 110 mV
